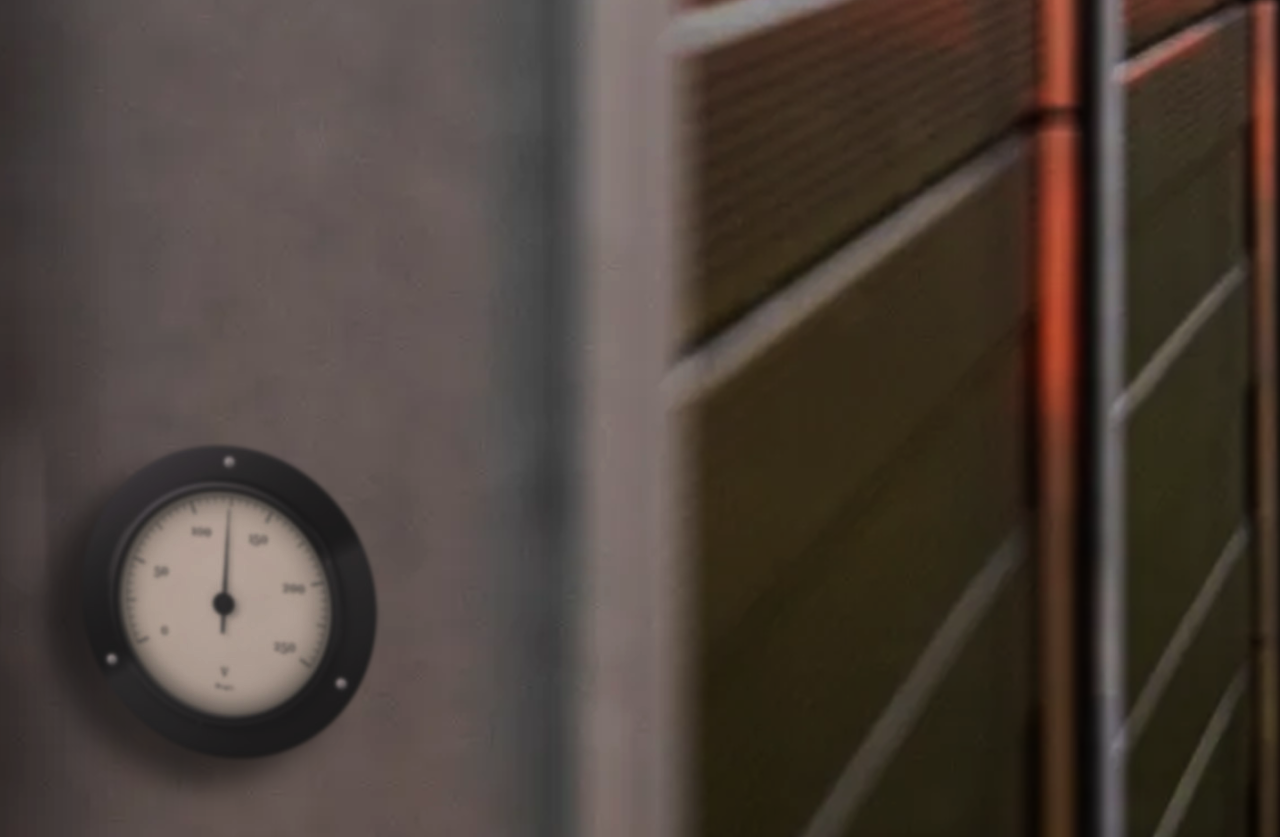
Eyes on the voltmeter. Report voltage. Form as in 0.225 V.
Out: 125 V
